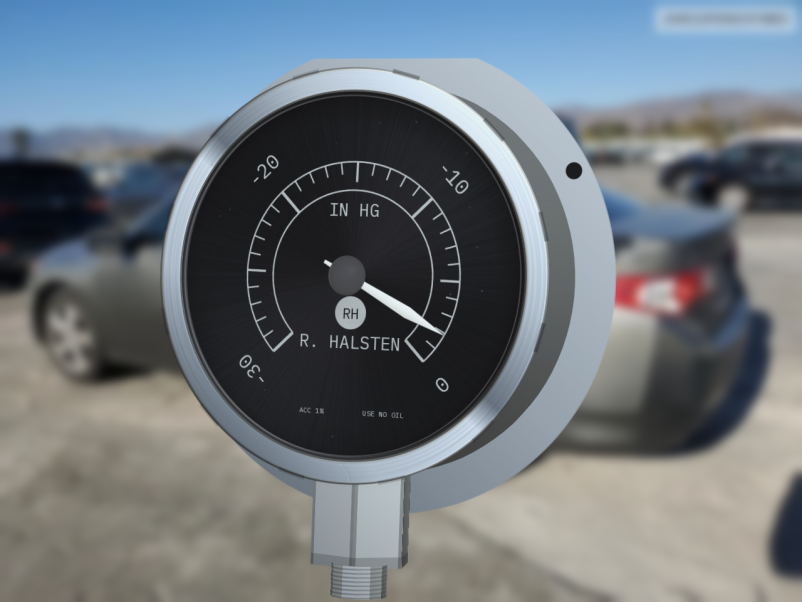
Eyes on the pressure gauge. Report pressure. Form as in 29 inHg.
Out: -2 inHg
